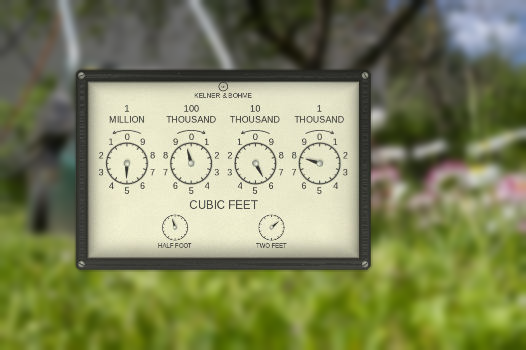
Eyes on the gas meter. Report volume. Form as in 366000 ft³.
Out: 495800 ft³
